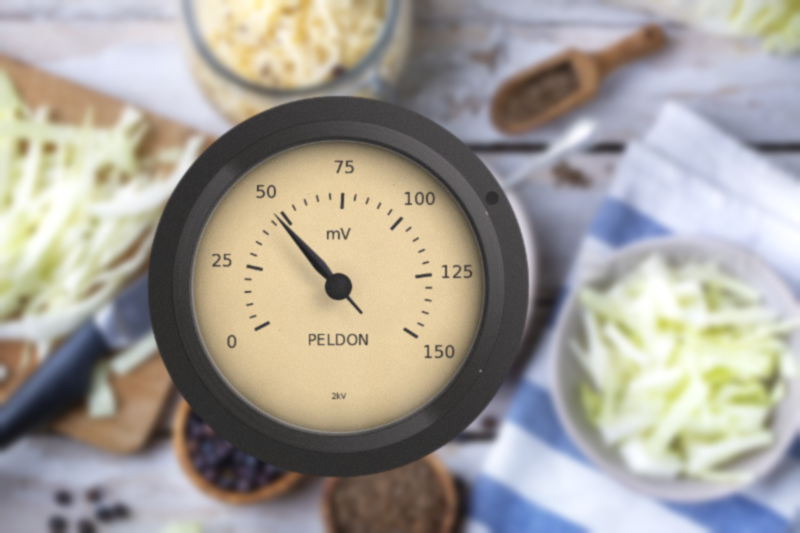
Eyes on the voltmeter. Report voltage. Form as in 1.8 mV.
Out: 47.5 mV
